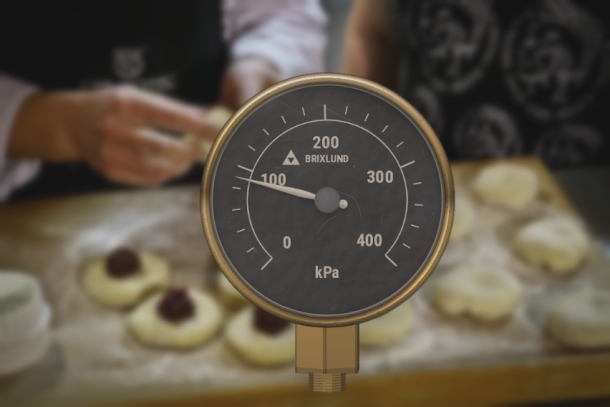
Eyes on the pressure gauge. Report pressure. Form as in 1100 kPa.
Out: 90 kPa
